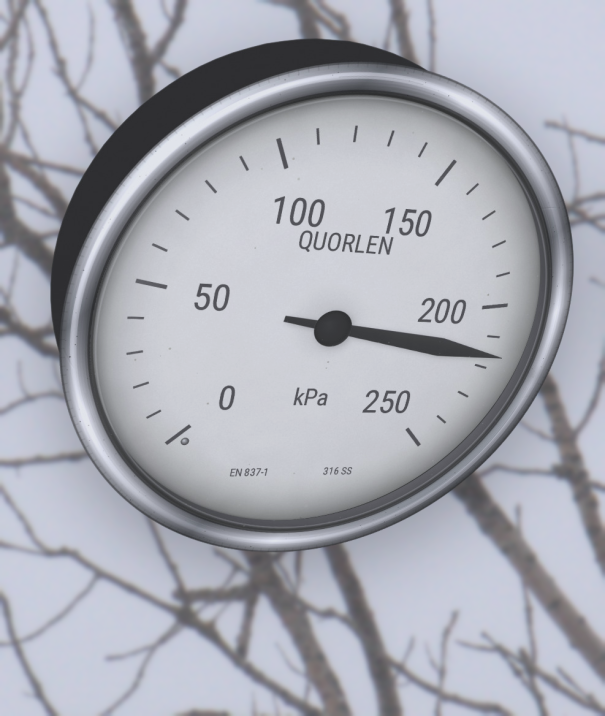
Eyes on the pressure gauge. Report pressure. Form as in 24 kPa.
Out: 215 kPa
